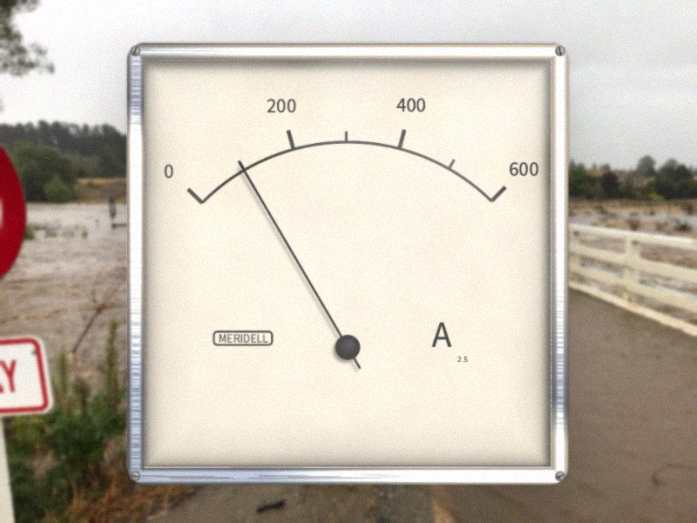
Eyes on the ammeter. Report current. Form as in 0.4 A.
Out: 100 A
